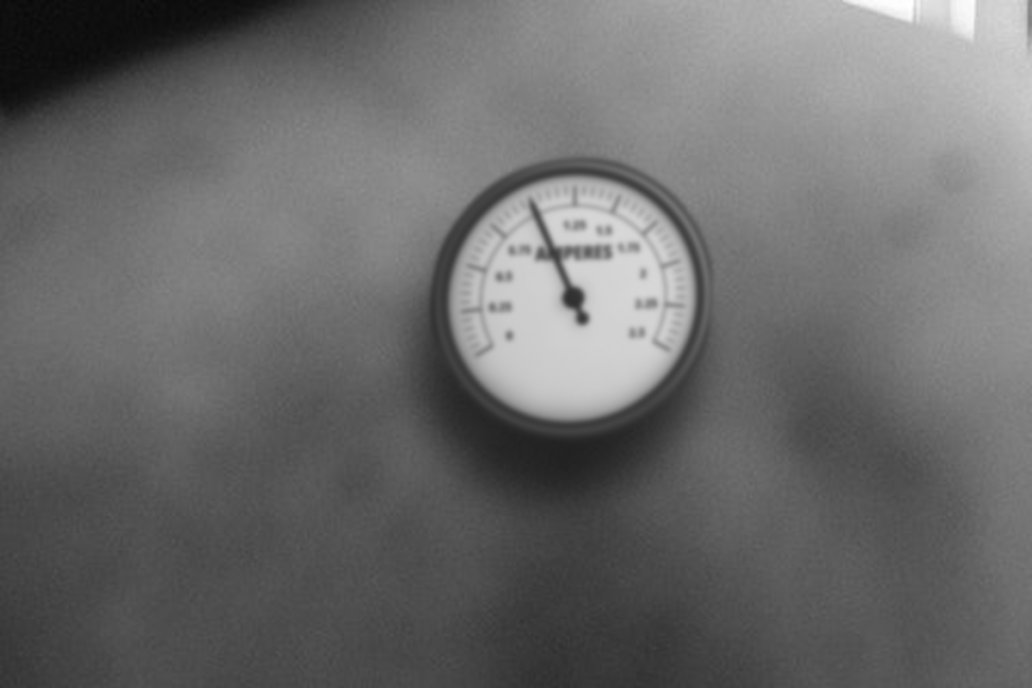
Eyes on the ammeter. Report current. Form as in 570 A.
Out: 1 A
